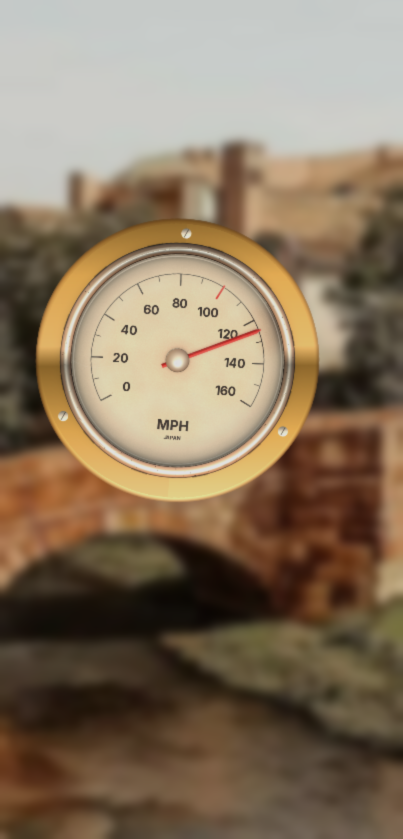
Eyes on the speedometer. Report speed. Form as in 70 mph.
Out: 125 mph
